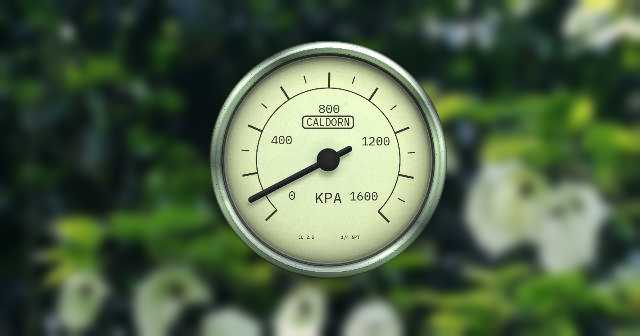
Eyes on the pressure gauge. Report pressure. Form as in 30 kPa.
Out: 100 kPa
